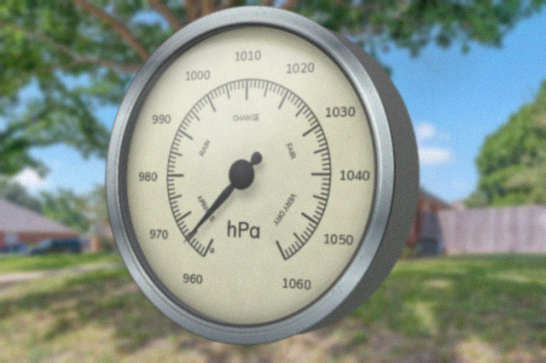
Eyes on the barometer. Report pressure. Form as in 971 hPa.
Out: 965 hPa
